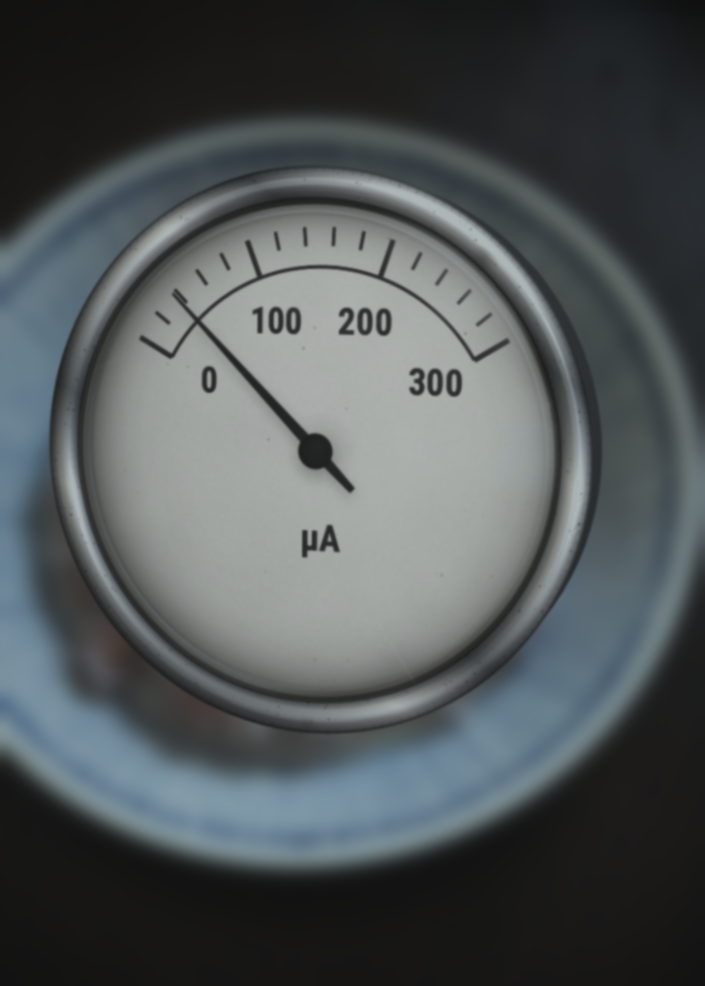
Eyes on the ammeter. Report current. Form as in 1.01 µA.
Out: 40 µA
